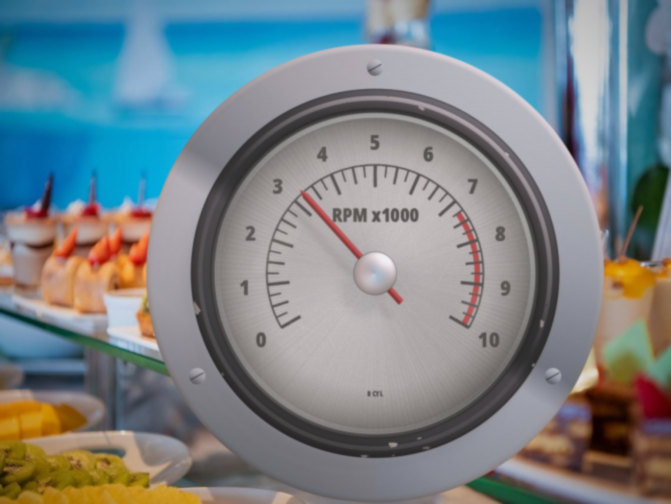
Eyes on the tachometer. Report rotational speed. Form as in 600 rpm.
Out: 3250 rpm
